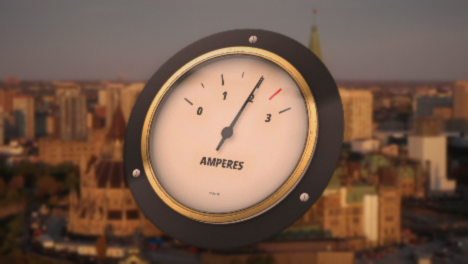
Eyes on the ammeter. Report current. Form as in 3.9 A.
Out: 2 A
